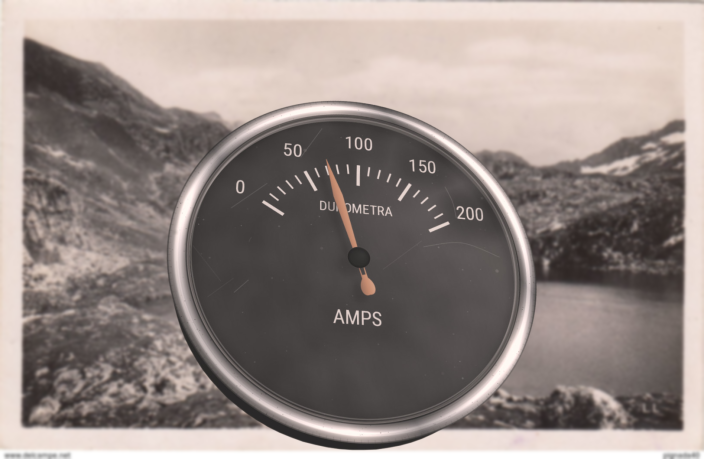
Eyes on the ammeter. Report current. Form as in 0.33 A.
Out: 70 A
